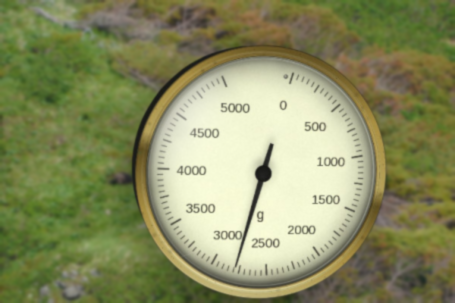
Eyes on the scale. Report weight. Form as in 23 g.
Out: 2800 g
